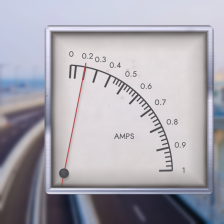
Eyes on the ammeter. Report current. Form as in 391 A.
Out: 0.2 A
